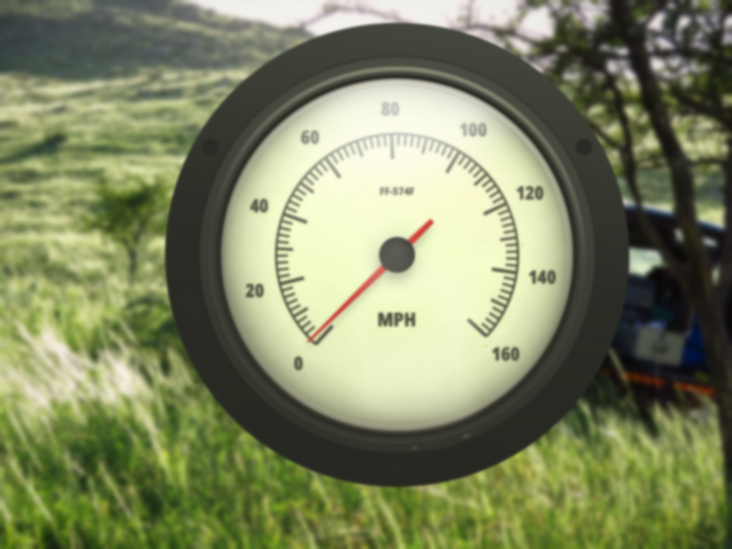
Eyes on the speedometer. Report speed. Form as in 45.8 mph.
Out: 2 mph
